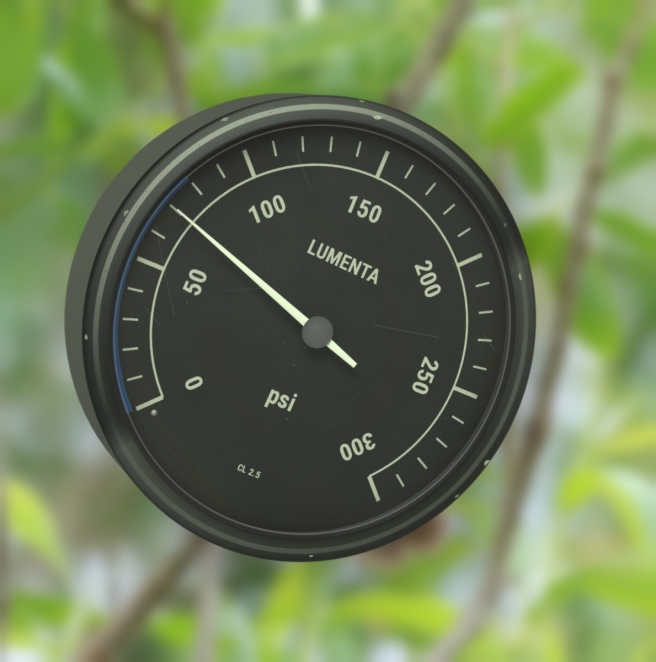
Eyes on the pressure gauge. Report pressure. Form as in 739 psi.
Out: 70 psi
